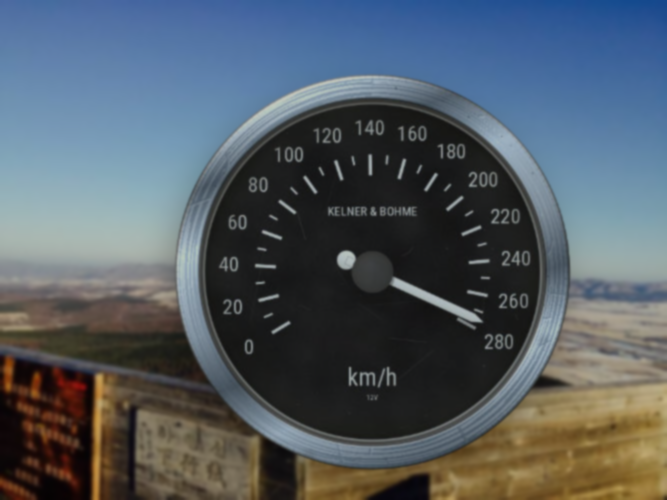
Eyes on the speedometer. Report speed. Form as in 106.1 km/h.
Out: 275 km/h
